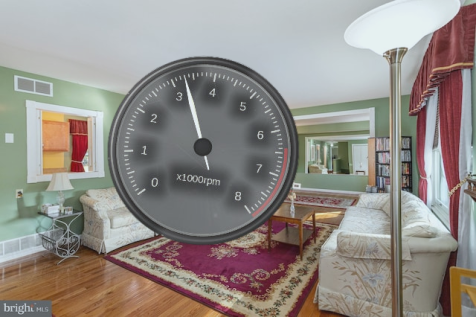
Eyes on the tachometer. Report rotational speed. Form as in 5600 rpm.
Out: 3300 rpm
